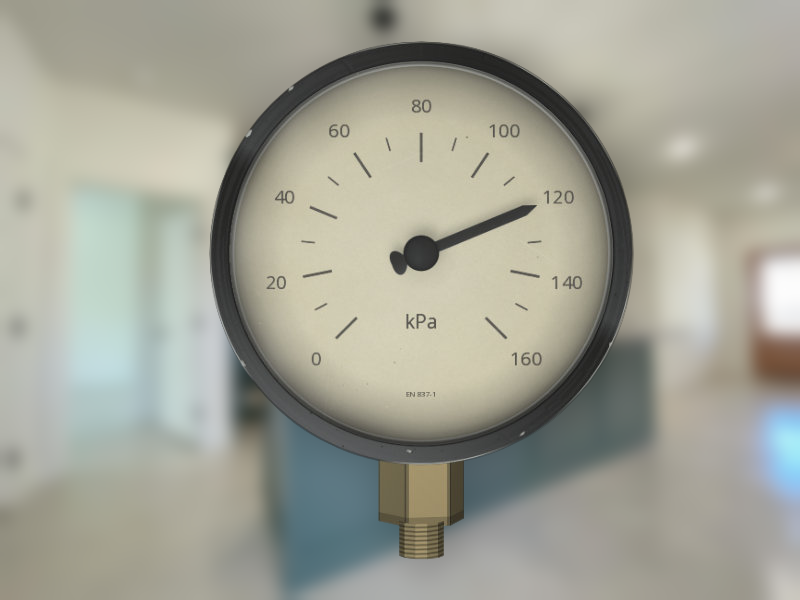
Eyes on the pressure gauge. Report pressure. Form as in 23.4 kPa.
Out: 120 kPa
